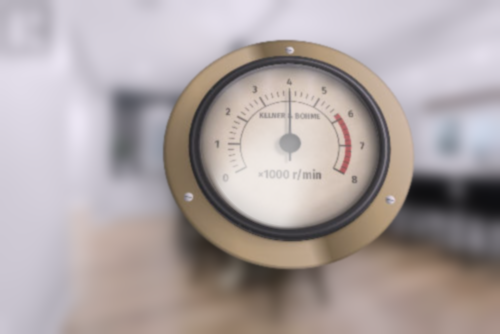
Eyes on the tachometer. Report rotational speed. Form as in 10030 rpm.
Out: 4000 rpm
